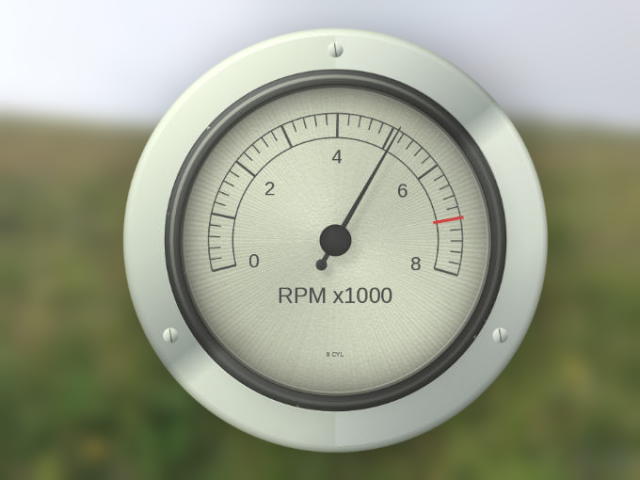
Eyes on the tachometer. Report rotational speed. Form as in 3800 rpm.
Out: 5100 rpm
